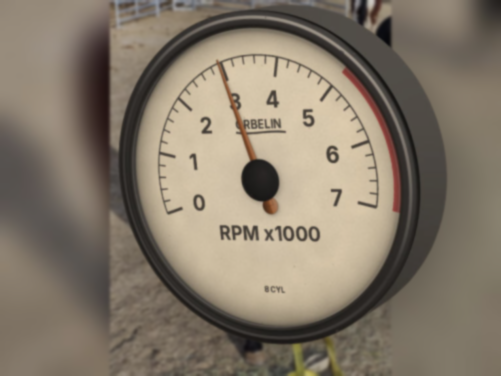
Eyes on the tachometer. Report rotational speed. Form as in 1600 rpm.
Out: 3000 rpm
